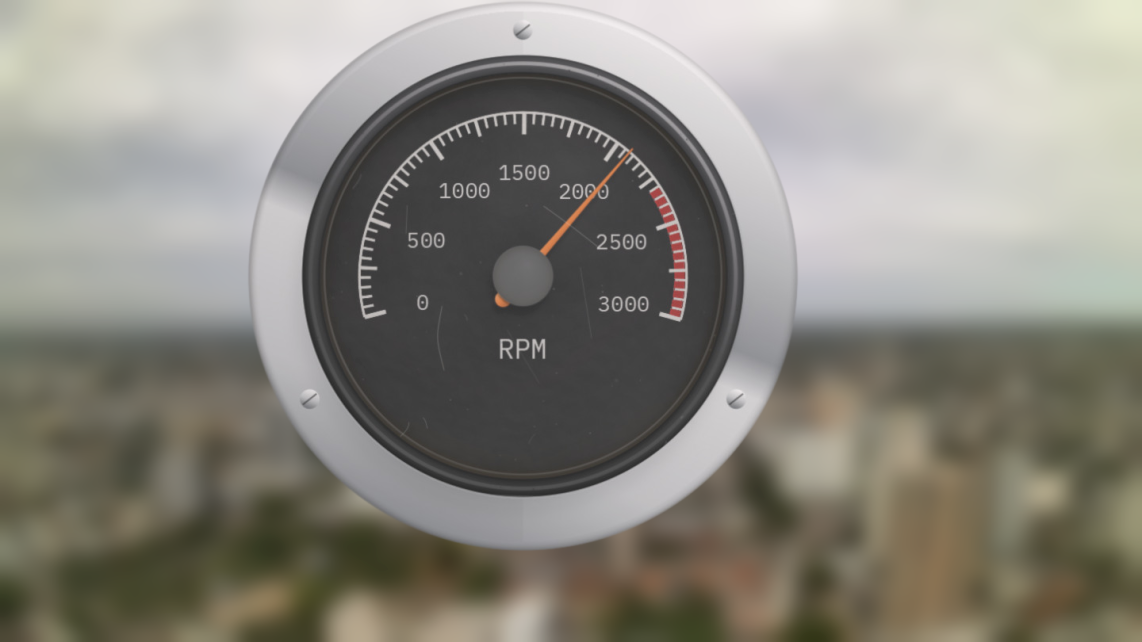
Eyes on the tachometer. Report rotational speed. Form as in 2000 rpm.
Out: 2075 rpm
